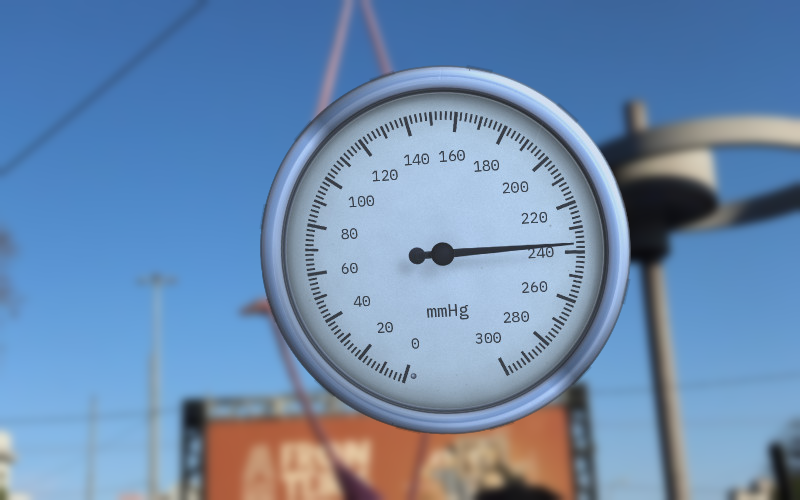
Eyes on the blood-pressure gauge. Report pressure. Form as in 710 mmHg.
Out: 236 mmHg
